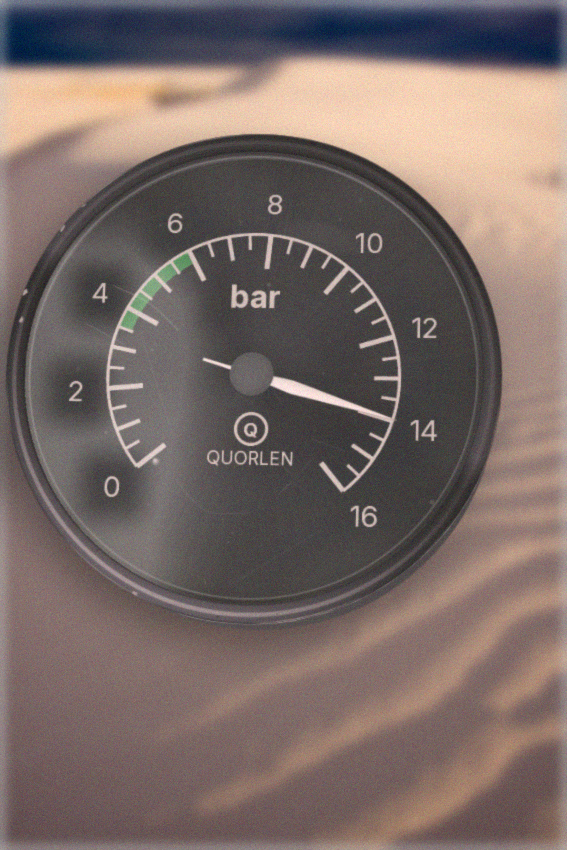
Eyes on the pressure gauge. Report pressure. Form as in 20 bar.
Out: 14 bar
